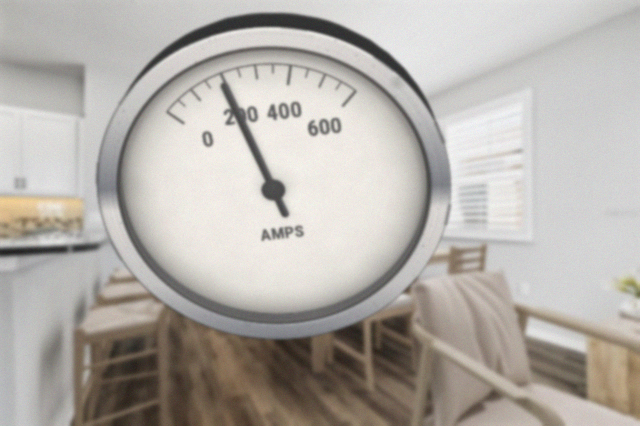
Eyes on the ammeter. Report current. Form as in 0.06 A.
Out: 200 A
